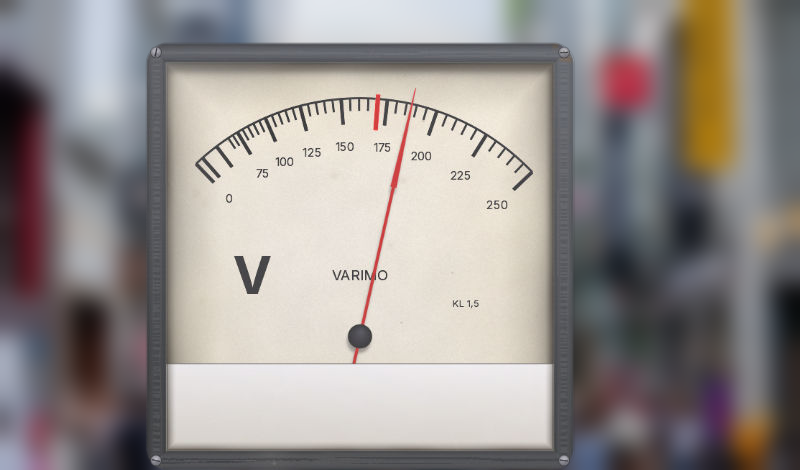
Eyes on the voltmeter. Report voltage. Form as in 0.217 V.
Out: 187.5 V
